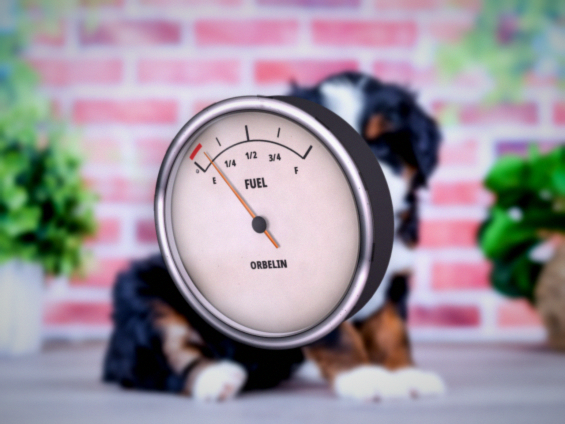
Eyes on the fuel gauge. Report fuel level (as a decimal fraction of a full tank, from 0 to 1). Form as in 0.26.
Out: 0.125
